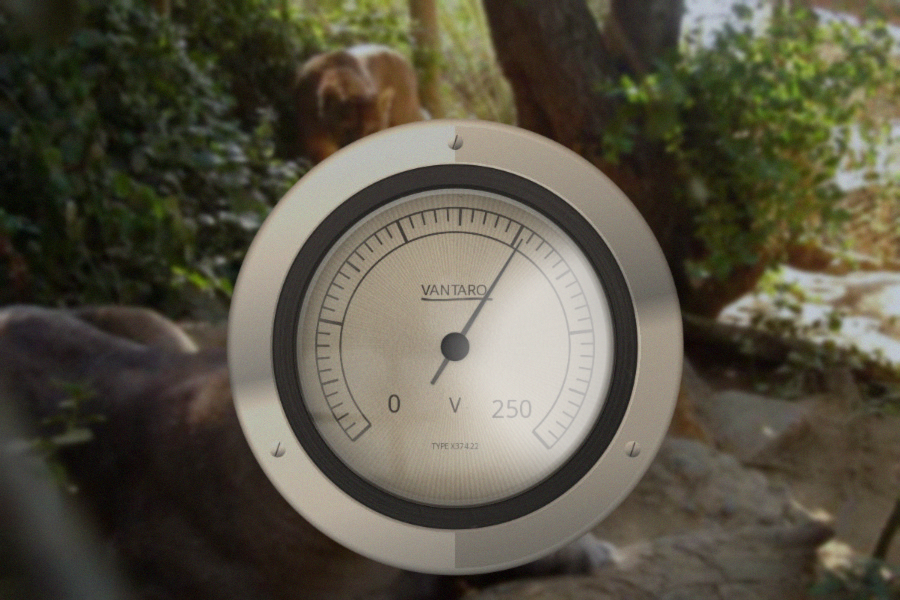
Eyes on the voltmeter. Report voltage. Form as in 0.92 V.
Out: 152.5 V
